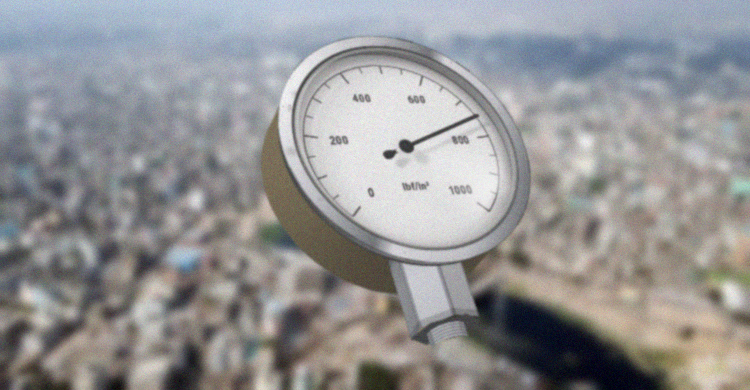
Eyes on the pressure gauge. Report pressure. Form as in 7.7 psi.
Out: 750 psi
